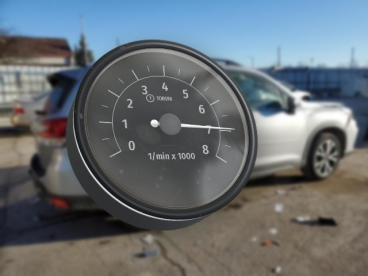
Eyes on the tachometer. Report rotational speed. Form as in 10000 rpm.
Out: 7000 rpm
